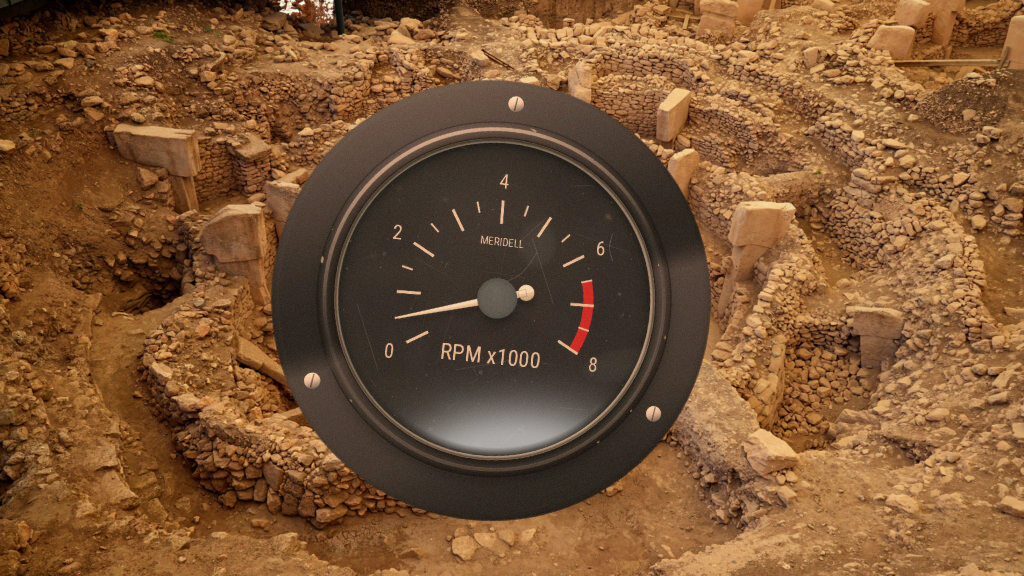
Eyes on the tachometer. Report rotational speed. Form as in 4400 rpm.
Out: 500 rpm
